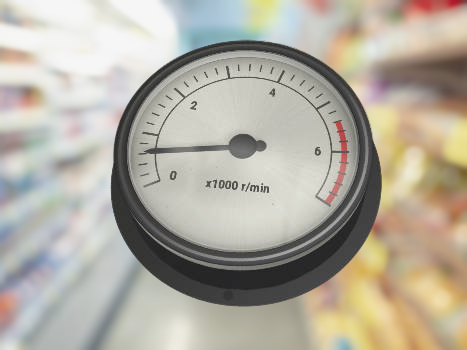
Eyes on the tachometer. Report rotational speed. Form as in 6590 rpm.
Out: 600 rpm
